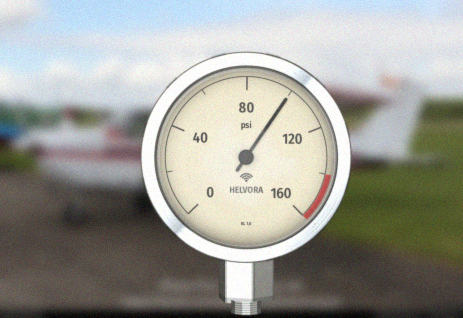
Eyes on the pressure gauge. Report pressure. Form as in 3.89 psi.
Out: 100 psi
